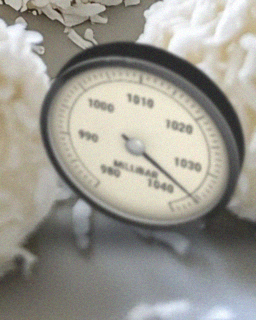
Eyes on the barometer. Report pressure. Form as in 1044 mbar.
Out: 1035 mbar
